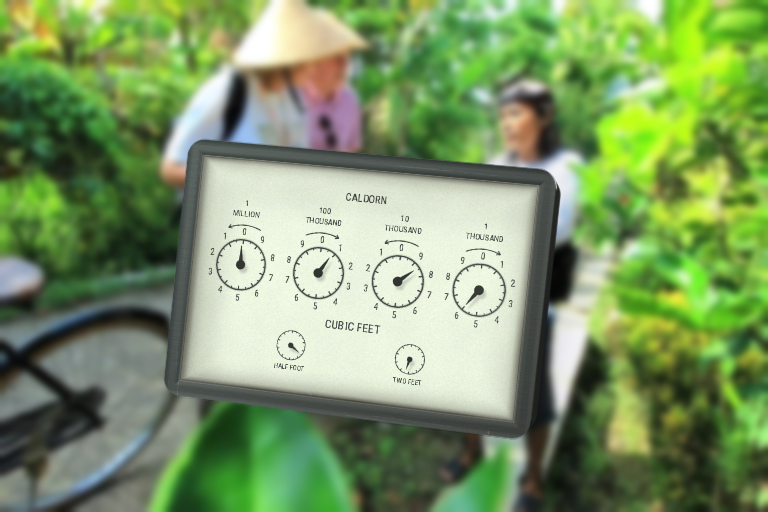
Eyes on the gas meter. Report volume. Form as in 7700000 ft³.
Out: 8600 ft³
